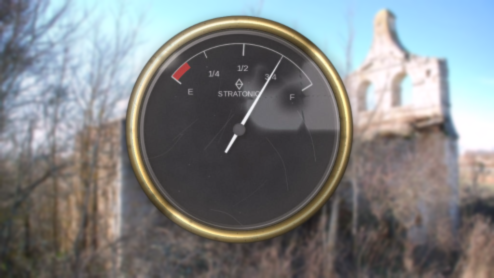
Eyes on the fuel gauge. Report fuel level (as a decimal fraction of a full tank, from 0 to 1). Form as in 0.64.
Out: 0.75
